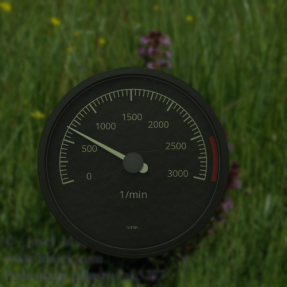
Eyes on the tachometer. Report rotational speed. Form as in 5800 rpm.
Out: 650 rpm
